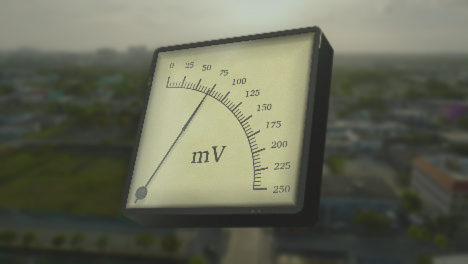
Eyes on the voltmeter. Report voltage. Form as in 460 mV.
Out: 75 mV
